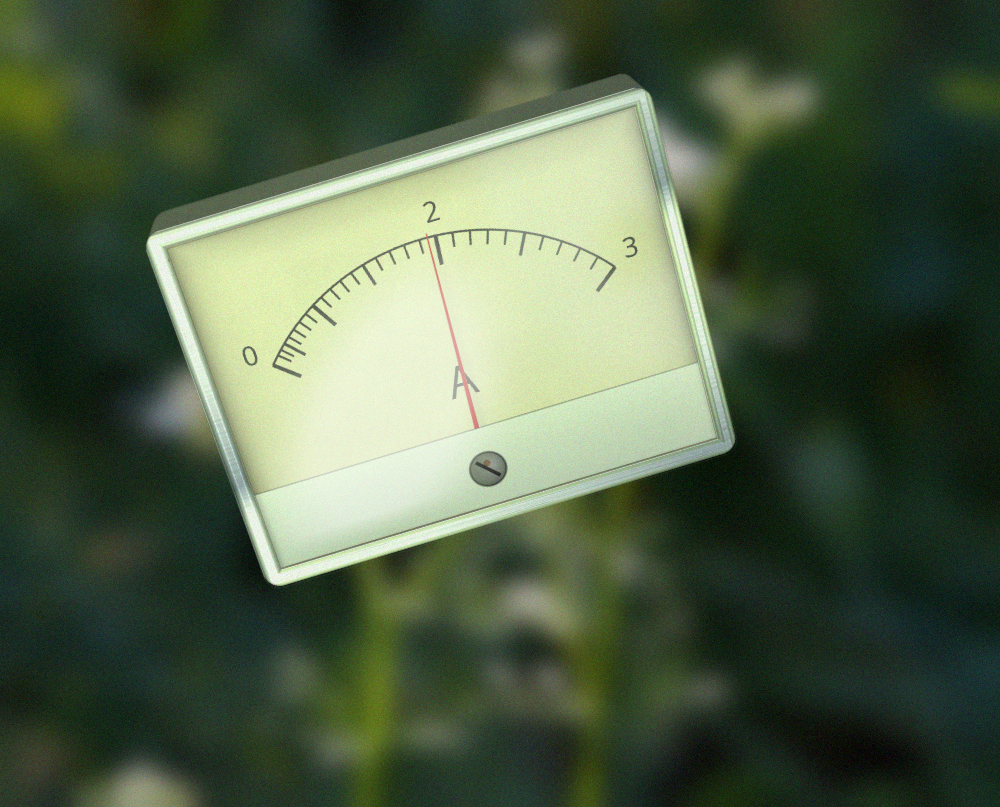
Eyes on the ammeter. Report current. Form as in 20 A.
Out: 1.95 A
